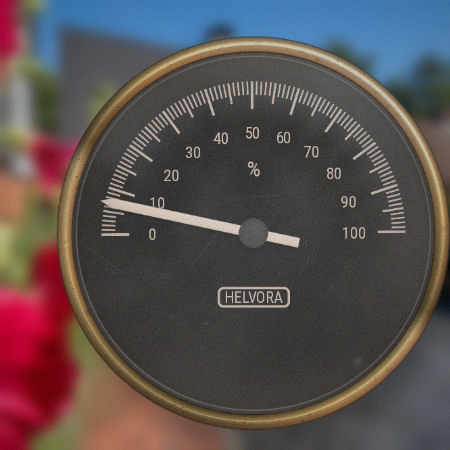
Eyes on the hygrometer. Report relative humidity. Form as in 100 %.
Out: 7 %
